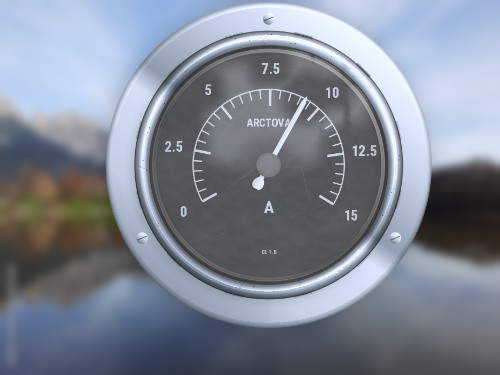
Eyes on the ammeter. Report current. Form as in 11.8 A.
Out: 9.25 A
